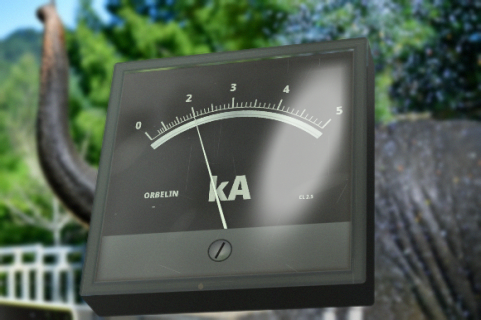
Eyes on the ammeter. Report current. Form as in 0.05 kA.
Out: 2 kA
